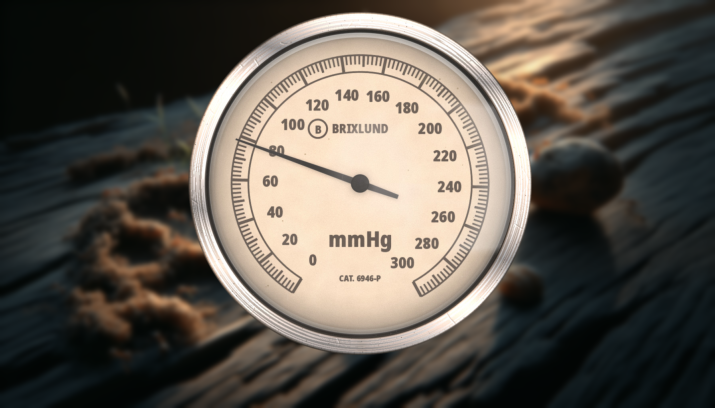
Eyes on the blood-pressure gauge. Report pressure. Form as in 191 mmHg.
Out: 78 mmHg
